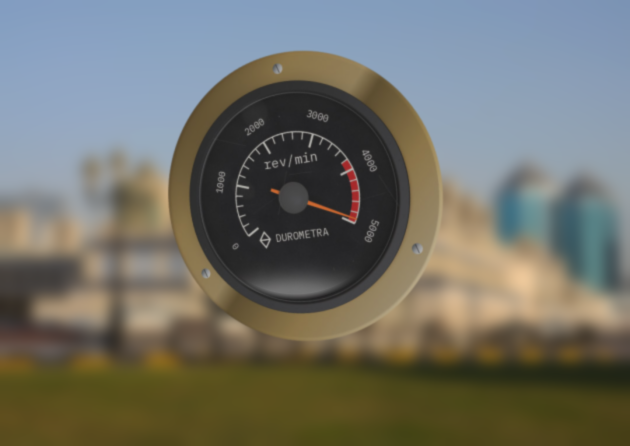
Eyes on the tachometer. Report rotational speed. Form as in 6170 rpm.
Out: 4900 rpm
